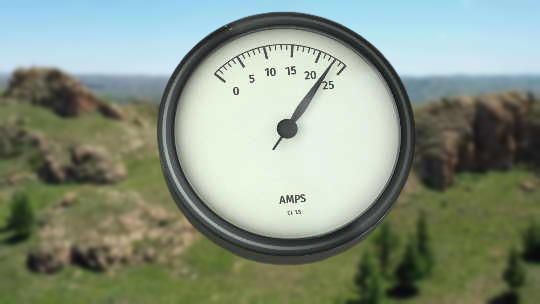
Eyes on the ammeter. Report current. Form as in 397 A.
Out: 23 A
